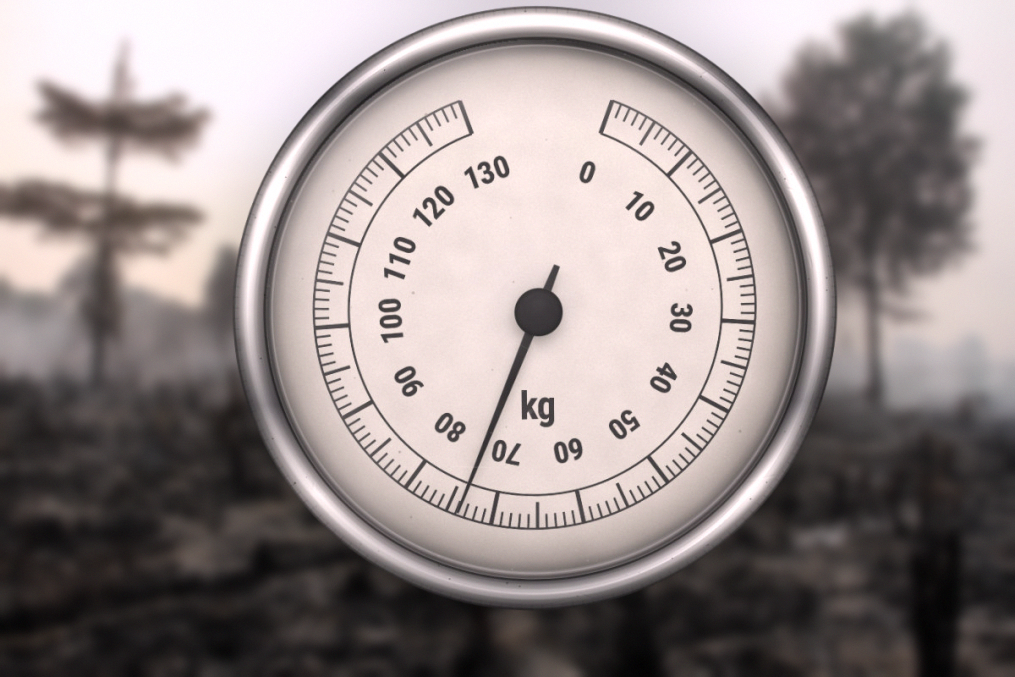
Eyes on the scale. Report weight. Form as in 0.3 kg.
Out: 74 kg
